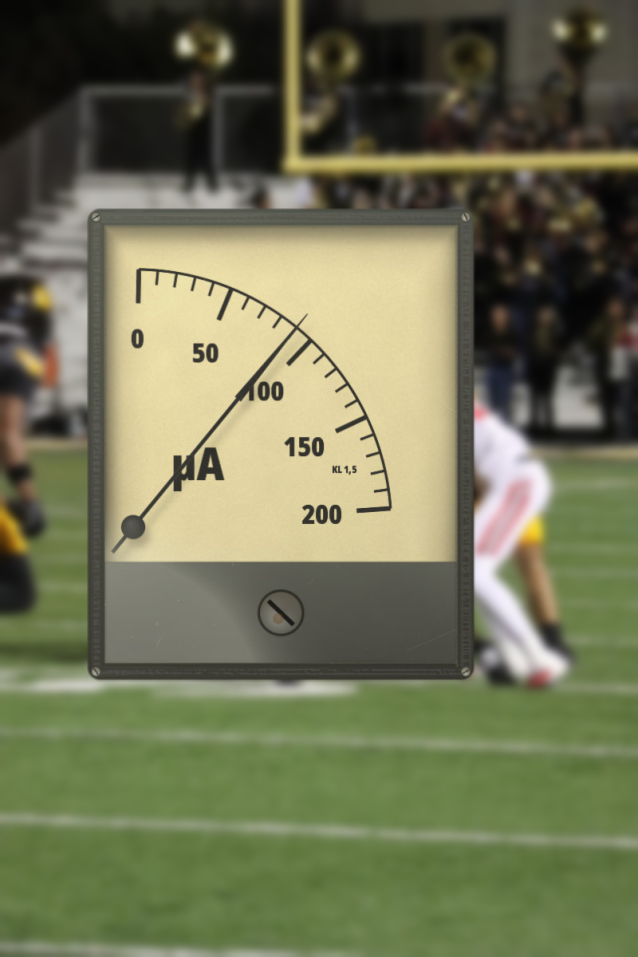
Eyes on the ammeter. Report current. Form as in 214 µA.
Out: 90 µA
